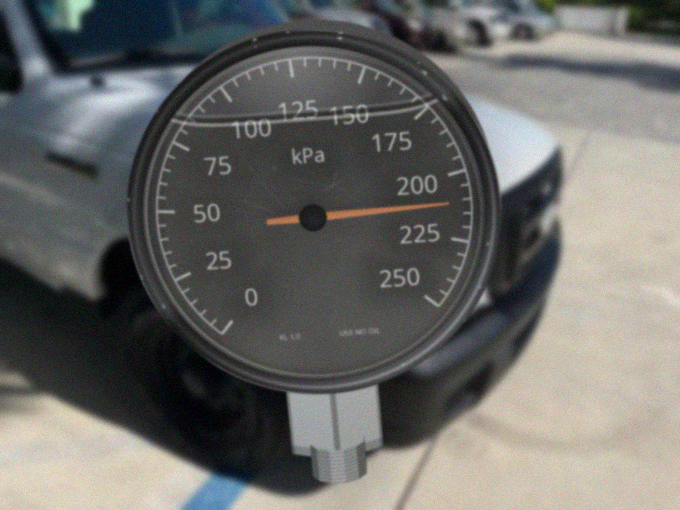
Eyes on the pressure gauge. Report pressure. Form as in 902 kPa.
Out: 210 kPa
